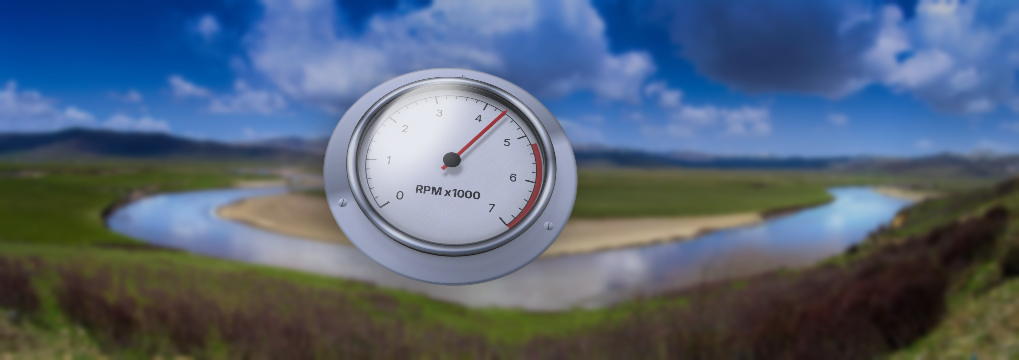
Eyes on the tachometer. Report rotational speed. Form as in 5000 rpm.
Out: 4400 rpm
